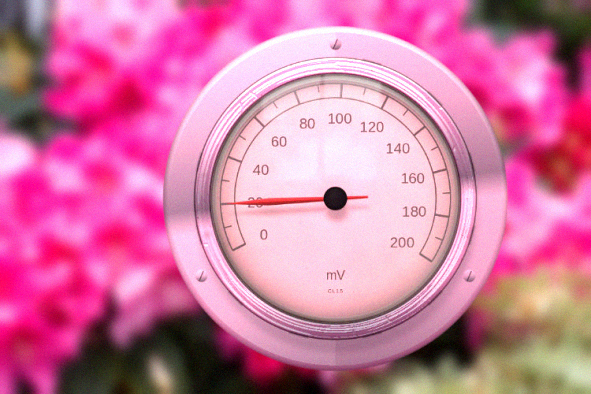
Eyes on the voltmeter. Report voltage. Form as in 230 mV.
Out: 20 mV
